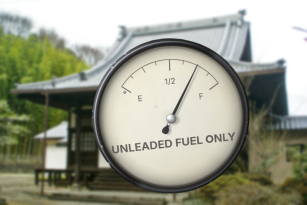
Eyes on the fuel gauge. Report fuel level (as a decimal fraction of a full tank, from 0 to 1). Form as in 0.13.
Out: 0.75
